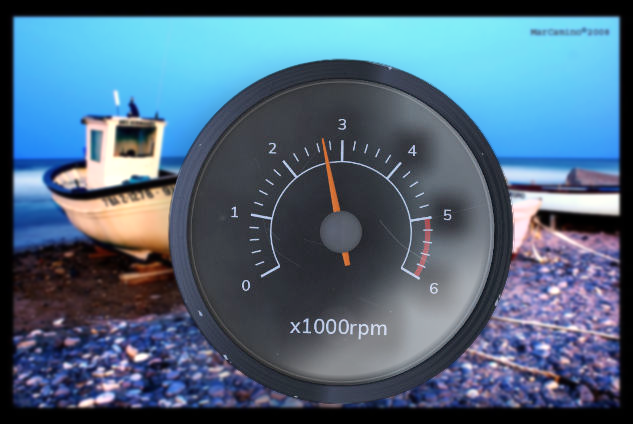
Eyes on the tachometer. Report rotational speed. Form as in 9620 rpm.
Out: 2700 rpm
